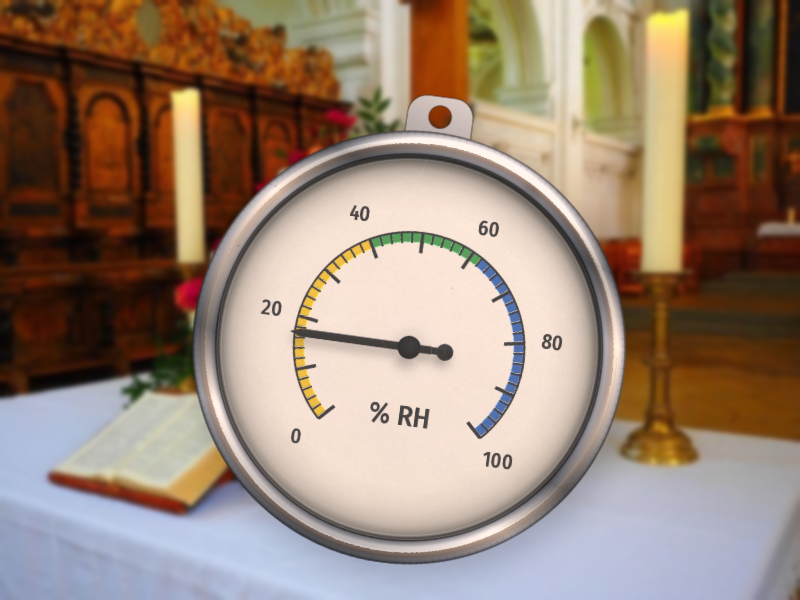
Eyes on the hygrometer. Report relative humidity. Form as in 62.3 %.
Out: 17 %
